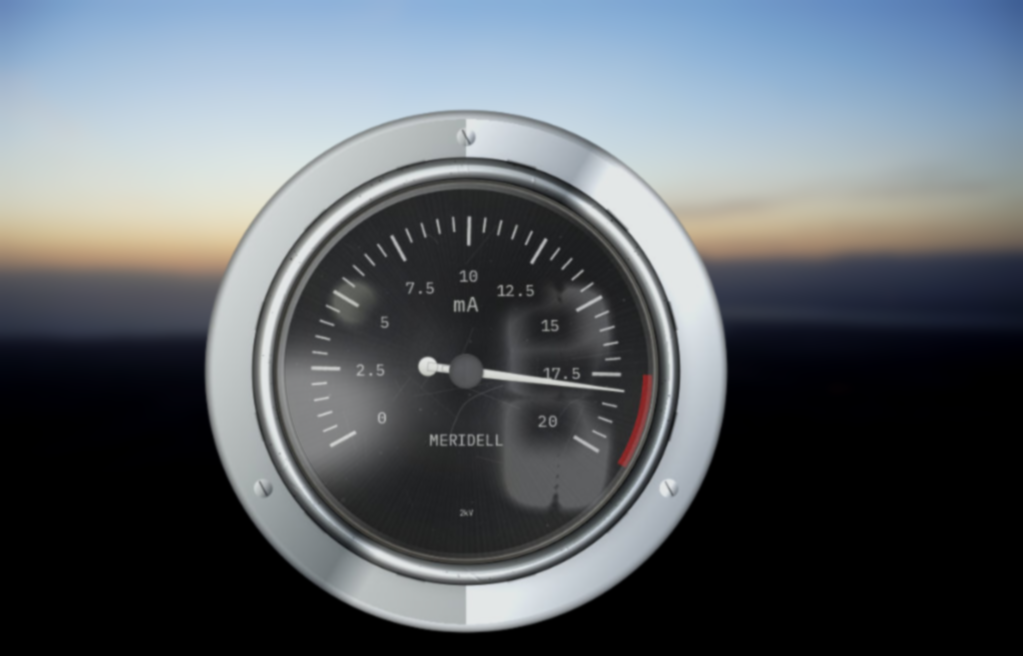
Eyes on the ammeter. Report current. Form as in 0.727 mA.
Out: 18 mA
